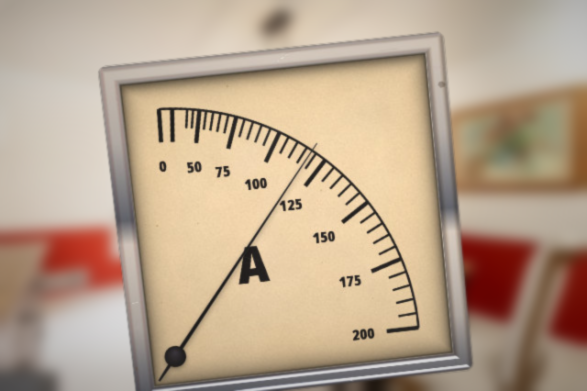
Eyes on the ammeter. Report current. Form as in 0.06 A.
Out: 117.5 A
